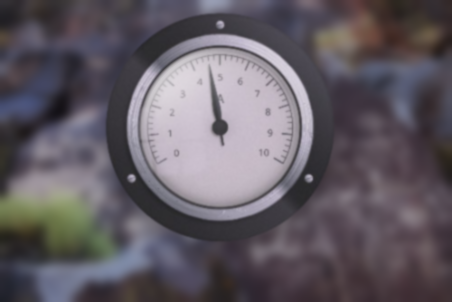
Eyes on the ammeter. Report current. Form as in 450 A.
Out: 4.6 A
